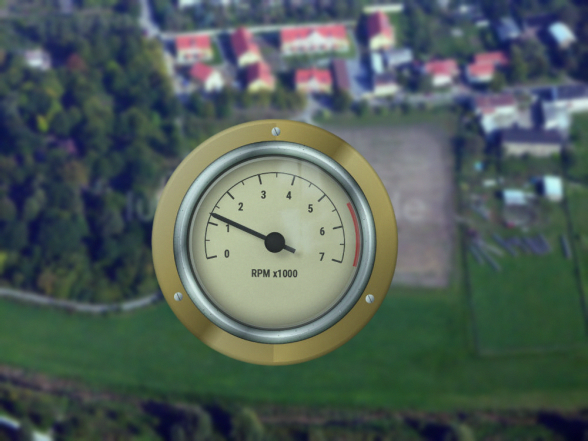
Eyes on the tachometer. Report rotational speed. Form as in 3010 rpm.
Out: 1250 rpm
